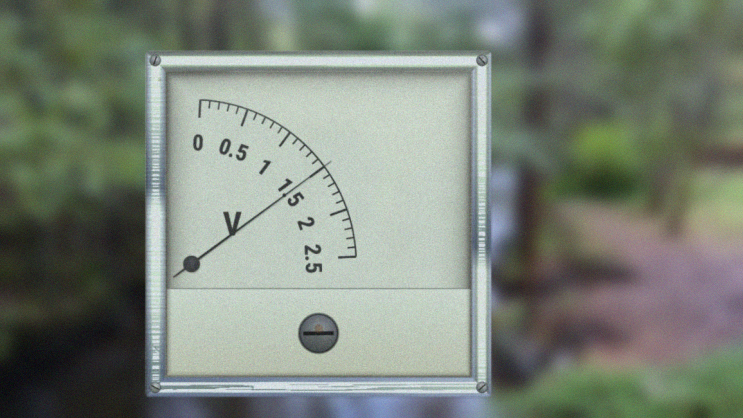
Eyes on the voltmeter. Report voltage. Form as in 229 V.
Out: 1.5 V
